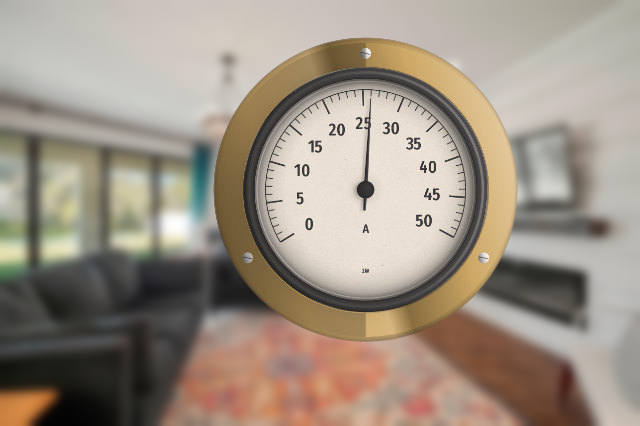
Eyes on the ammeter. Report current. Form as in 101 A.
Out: 26 A
